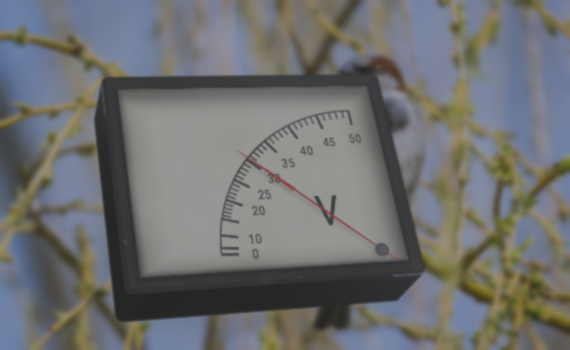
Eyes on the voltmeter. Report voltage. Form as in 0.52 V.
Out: 30 V
